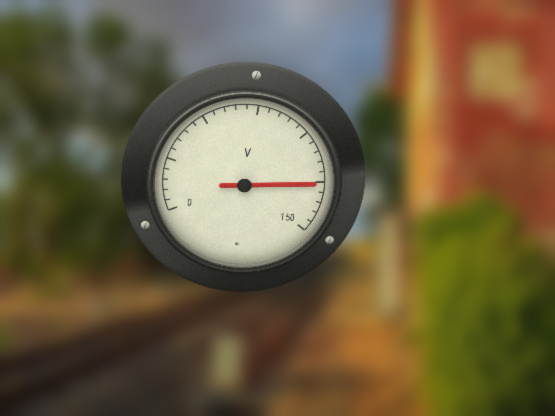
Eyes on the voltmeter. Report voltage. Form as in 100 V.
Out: 125 V
